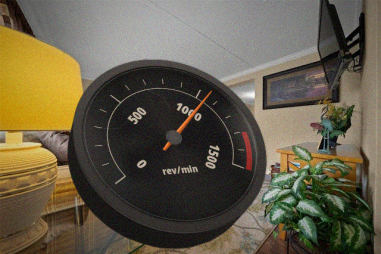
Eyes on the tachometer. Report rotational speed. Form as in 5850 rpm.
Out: 1050 rpm
